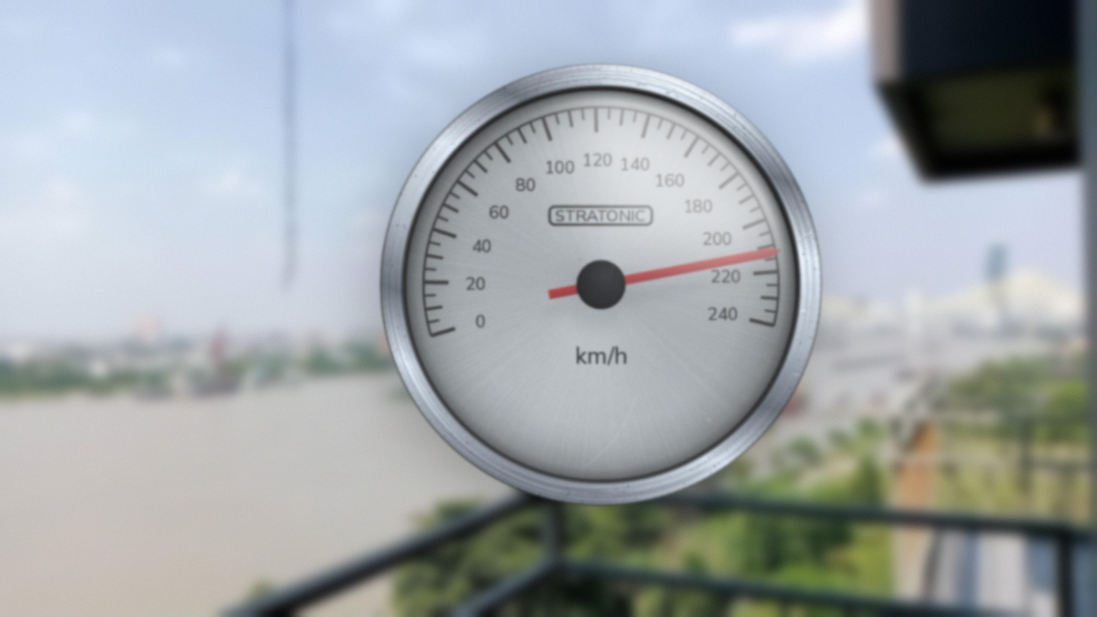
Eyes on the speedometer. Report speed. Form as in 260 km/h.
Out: 212.5 km/h
